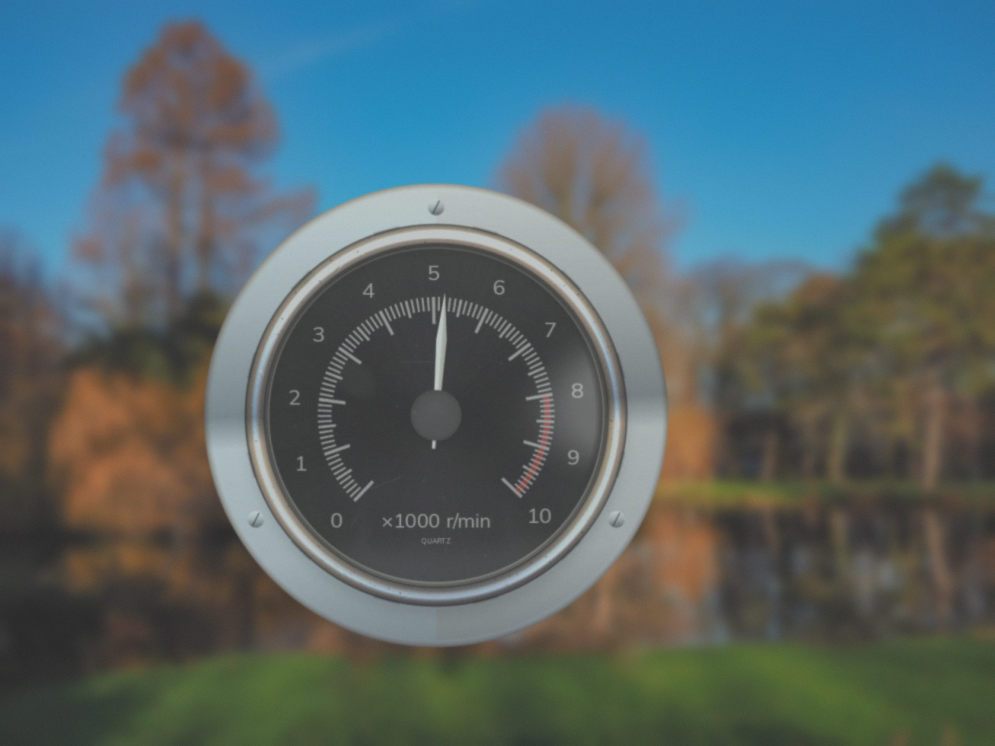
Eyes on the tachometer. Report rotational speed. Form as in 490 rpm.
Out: 5200 rpm
